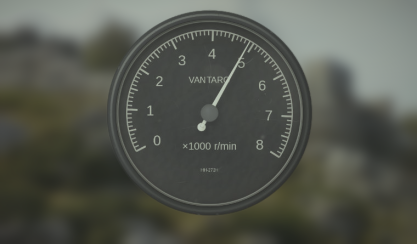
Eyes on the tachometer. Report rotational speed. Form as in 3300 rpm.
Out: 4900 rpm
